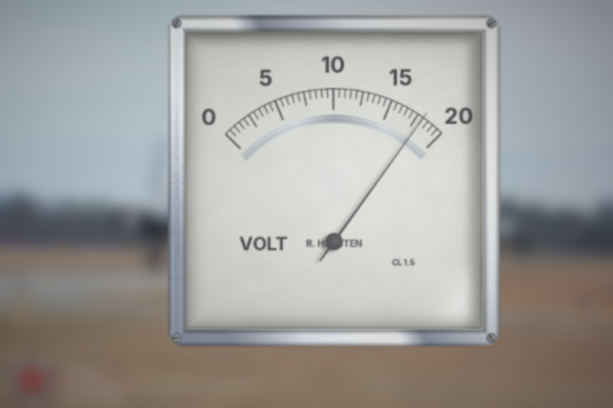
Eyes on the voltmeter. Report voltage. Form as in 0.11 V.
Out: 18 V
